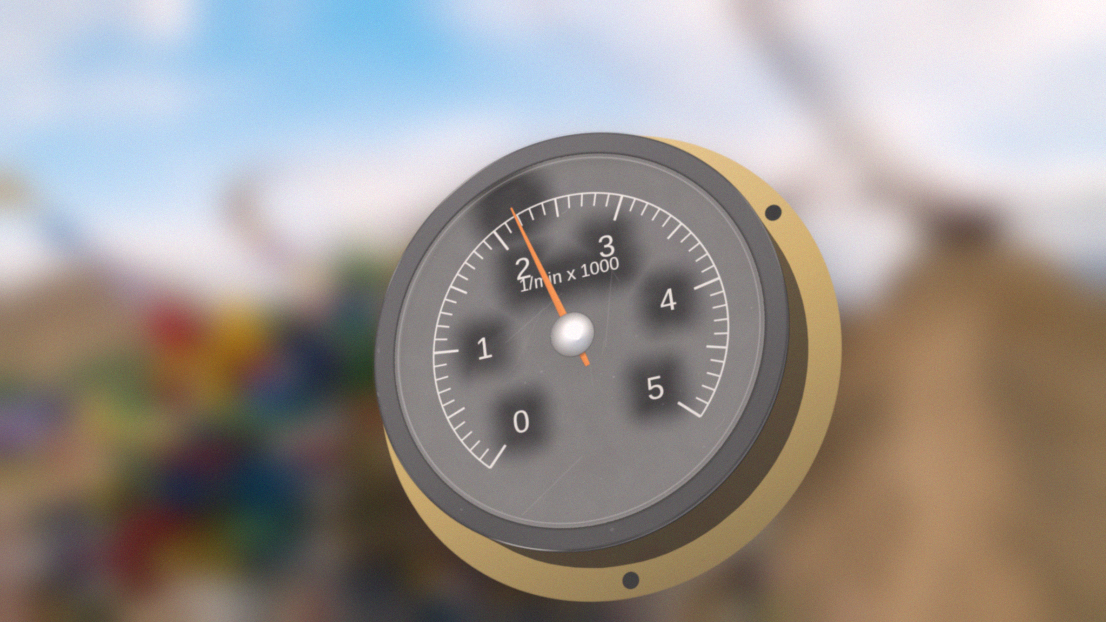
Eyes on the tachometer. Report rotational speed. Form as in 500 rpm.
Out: 2200 rpm
